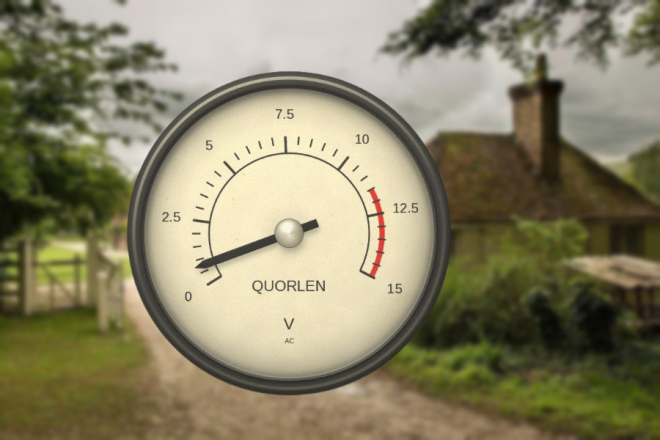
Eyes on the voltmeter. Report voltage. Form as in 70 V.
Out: 0.75 V
